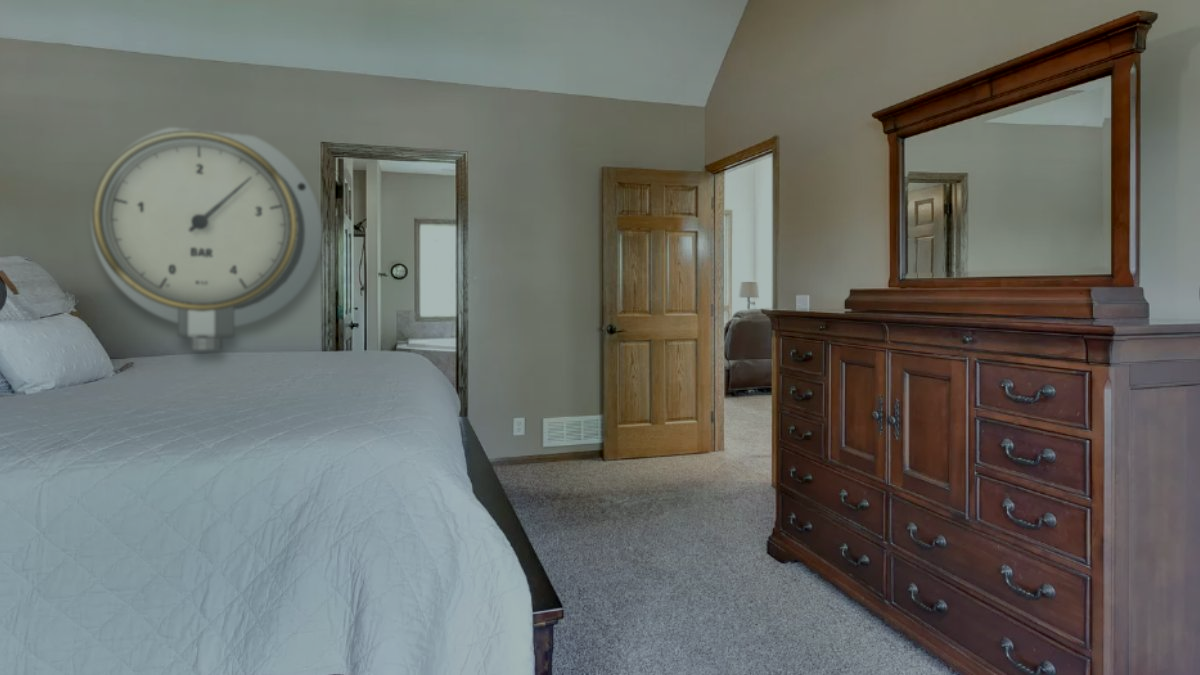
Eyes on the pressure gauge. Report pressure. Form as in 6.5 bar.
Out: 2.6 bar
